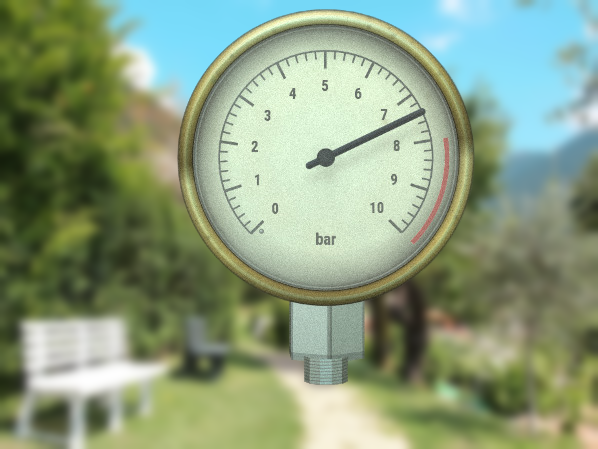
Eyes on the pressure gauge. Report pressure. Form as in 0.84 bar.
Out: 7.4 bar
